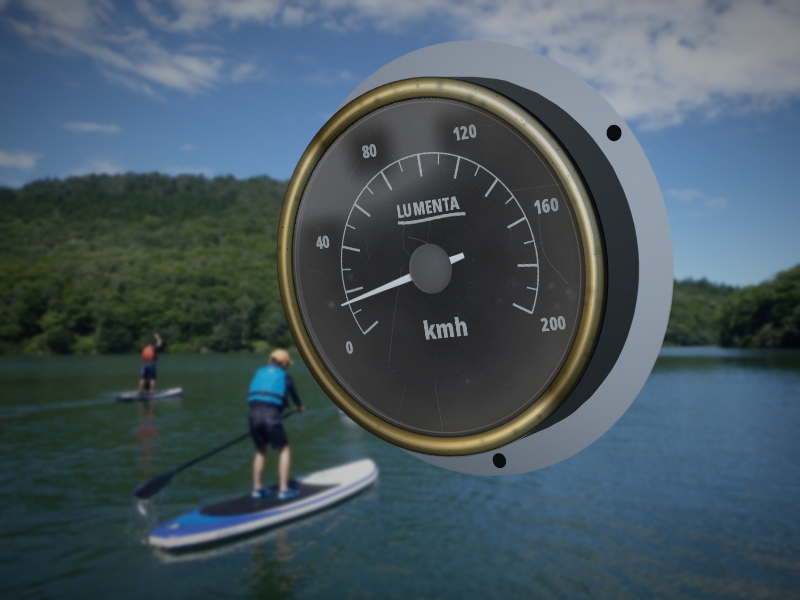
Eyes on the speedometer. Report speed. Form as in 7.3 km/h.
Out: 15 km/h
